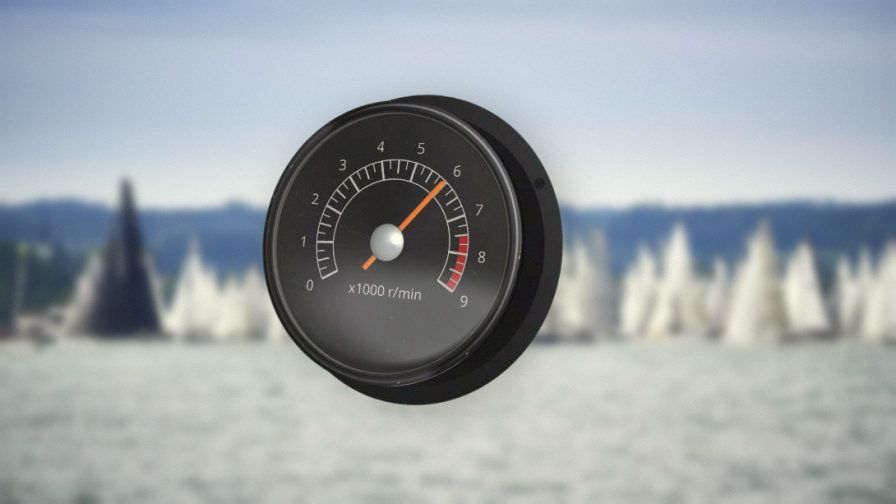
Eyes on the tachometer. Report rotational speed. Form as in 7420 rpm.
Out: 6000 rpm
